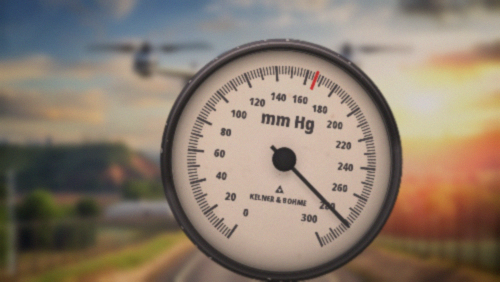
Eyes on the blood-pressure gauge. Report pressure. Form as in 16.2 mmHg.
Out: 280 mmHg
